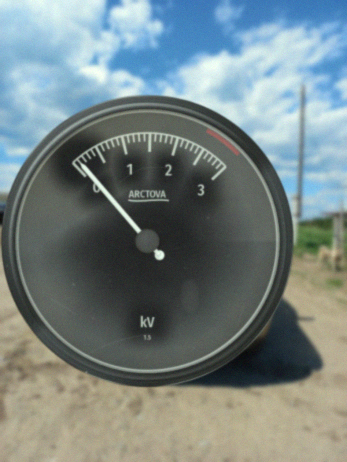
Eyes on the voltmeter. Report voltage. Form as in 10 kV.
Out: 0.1 kV
